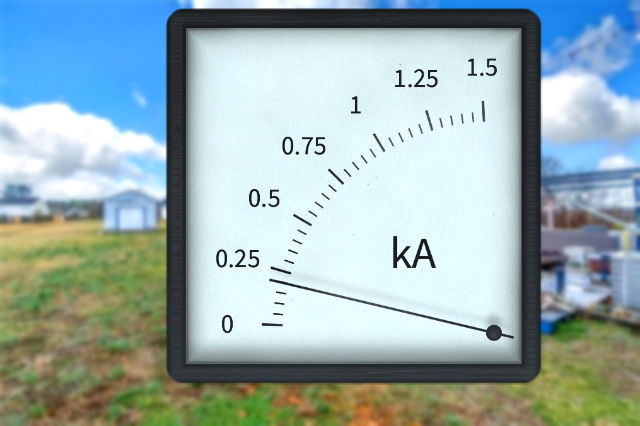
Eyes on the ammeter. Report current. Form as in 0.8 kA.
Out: 0.2 kA
